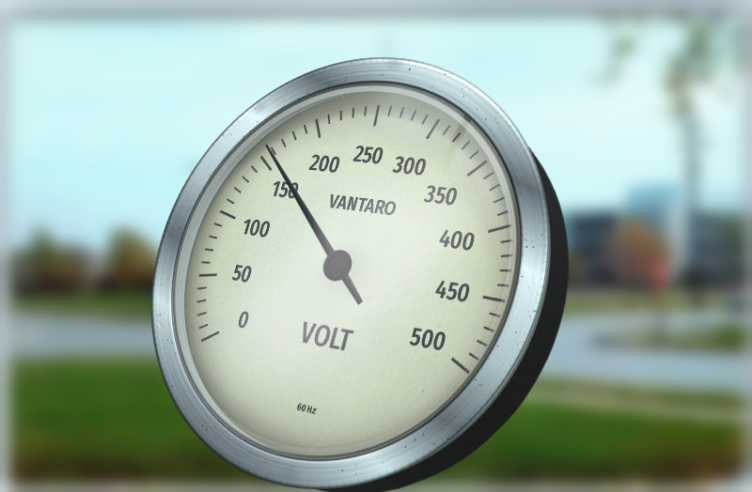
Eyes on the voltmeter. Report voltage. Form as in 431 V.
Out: 160 V
